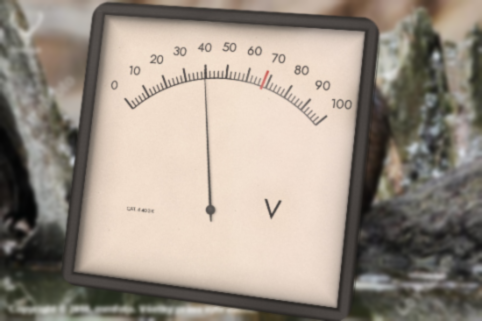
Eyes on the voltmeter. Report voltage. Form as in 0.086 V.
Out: 40 V
